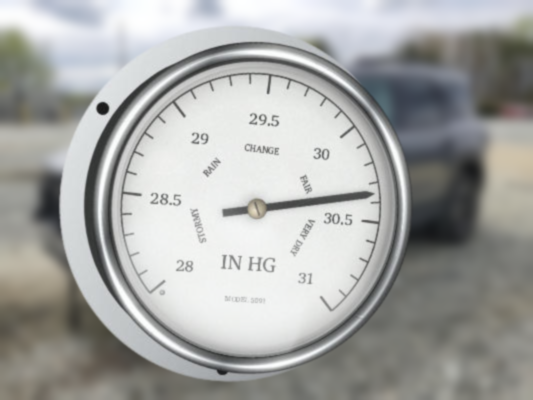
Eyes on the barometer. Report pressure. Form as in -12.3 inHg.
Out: 30.35 inHg
